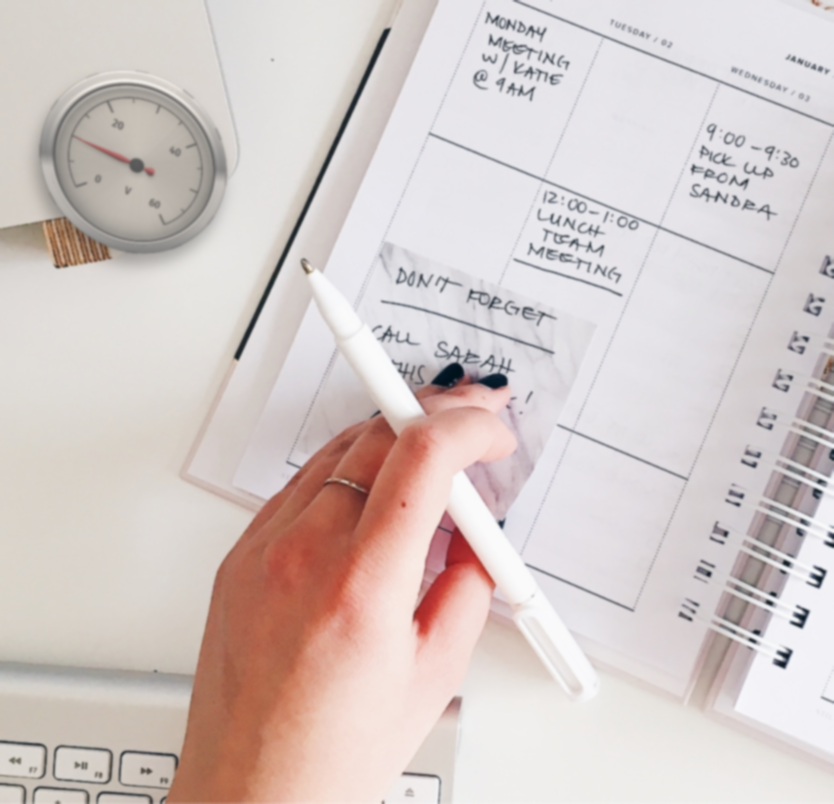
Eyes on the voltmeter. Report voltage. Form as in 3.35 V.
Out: 10 V
